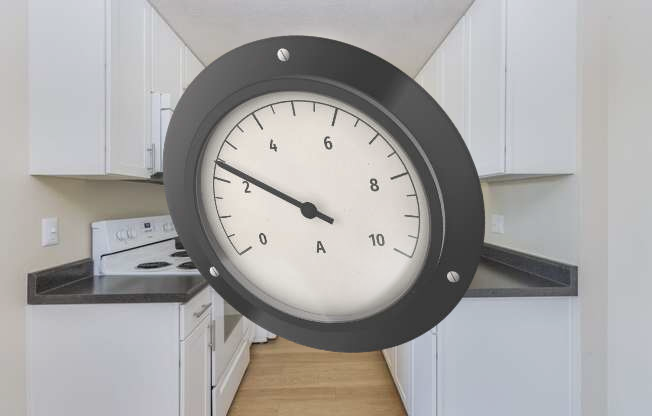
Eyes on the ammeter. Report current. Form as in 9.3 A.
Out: 2.5 A
